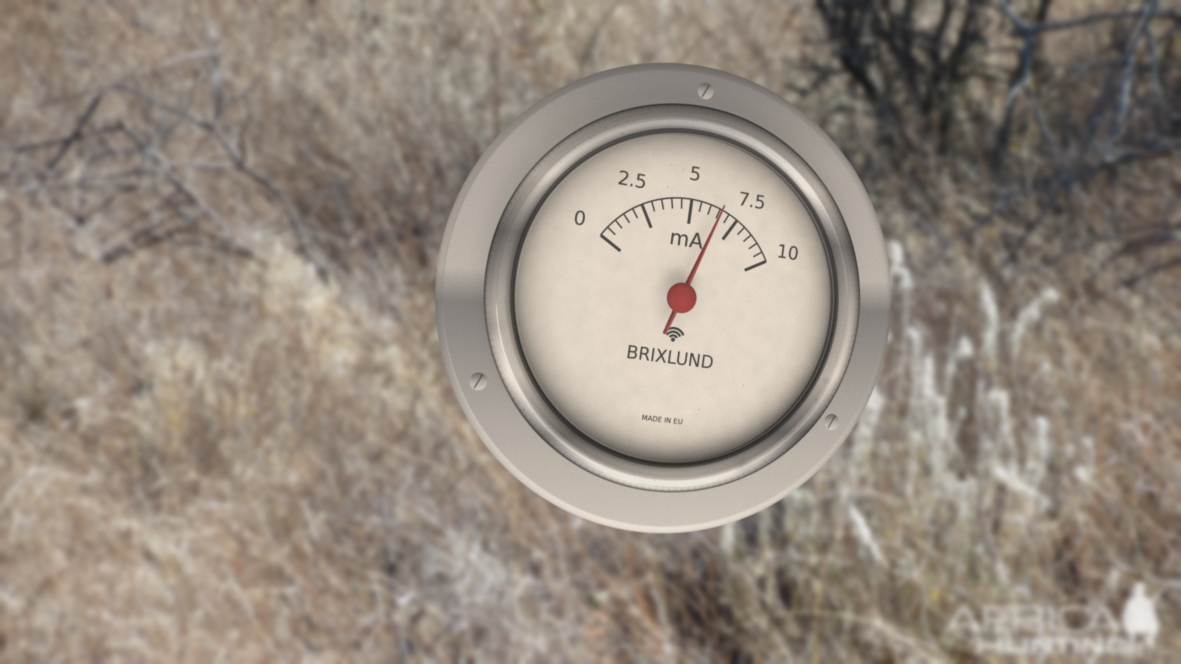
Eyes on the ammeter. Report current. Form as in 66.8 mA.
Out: 6.5 mA
